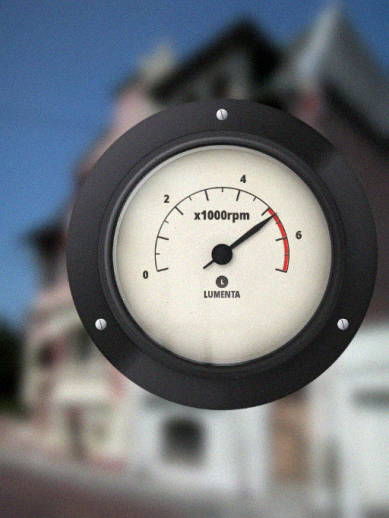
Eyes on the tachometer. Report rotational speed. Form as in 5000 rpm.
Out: 5250 rpm
